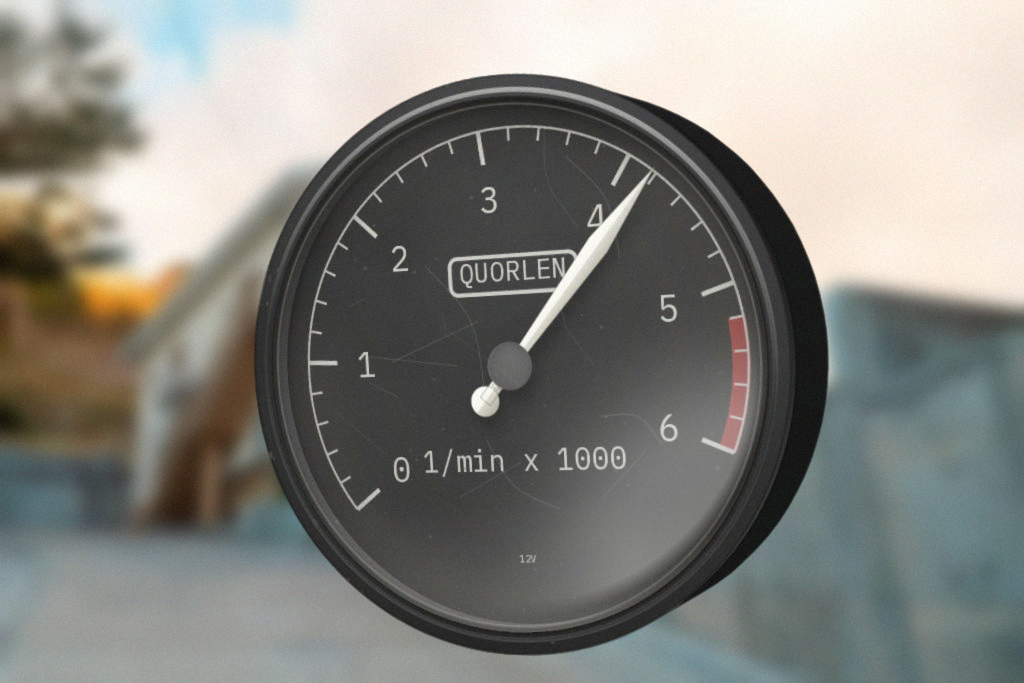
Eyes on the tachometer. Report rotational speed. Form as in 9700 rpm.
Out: 4200 rpm
